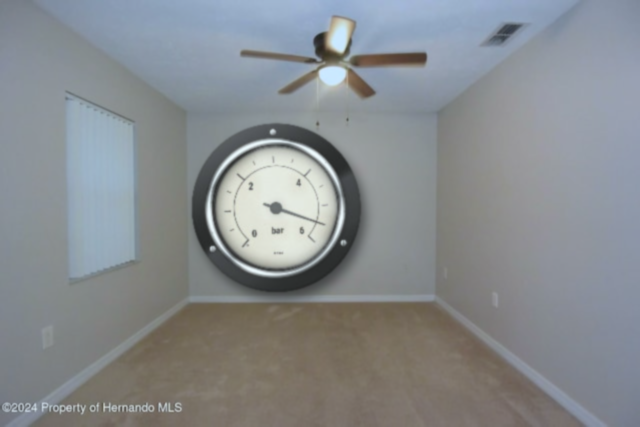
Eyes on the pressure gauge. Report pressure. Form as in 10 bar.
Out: 5.5 bar
